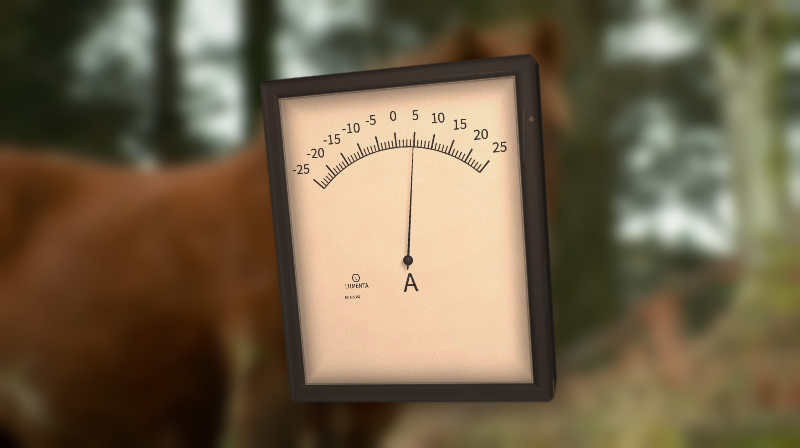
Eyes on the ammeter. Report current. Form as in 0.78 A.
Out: 5 A
